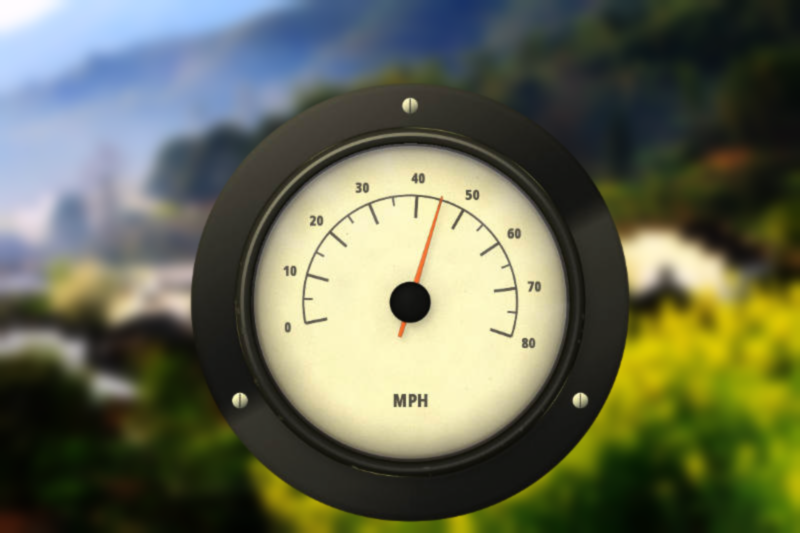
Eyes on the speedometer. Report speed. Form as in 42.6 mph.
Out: 45 mph
